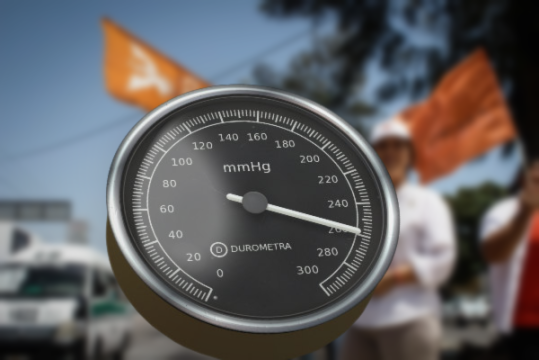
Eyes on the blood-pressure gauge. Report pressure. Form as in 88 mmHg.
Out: 260 mmHg
